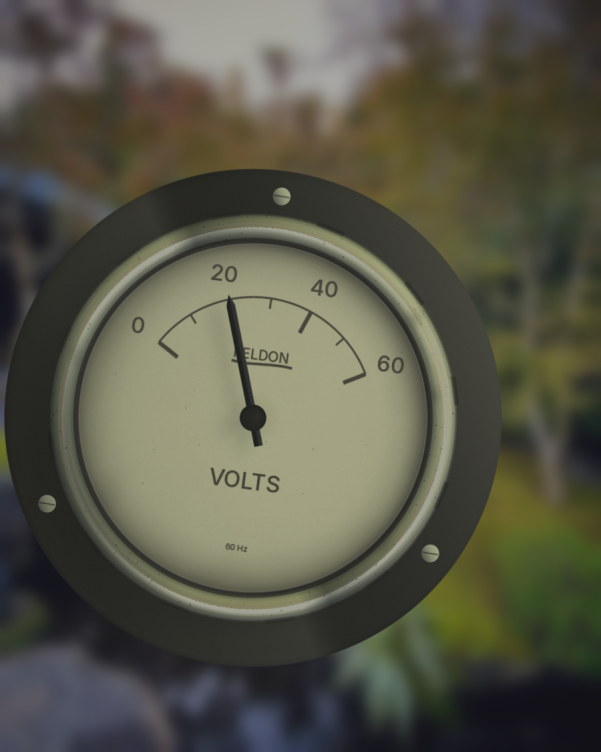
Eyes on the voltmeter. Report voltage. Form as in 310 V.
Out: 20 V
